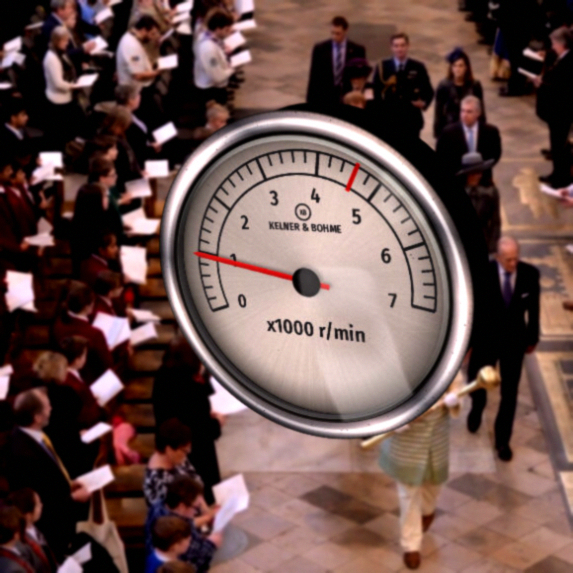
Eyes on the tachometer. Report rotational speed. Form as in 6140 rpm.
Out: 1000 rpm
